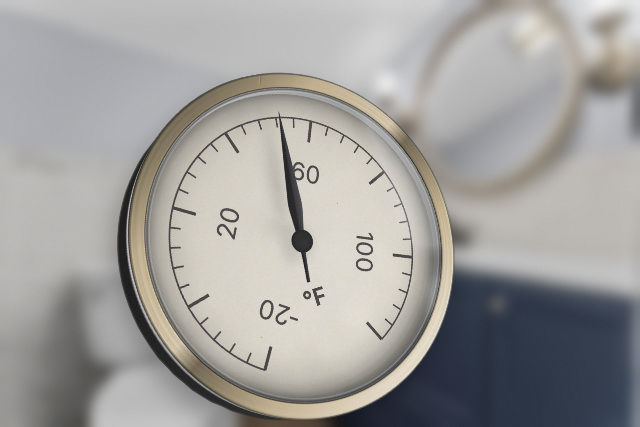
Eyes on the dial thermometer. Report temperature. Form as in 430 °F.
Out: 52 °F
